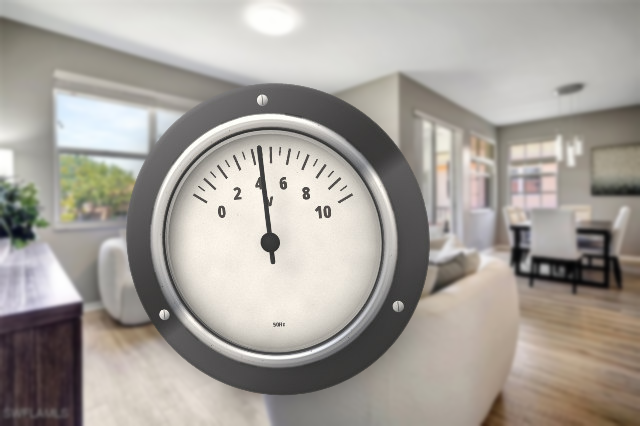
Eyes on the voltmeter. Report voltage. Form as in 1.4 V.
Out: 4.5 V
